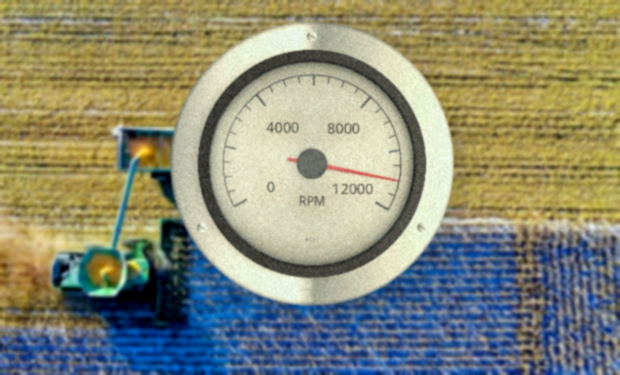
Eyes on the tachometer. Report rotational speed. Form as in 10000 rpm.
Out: 11000 rpm
